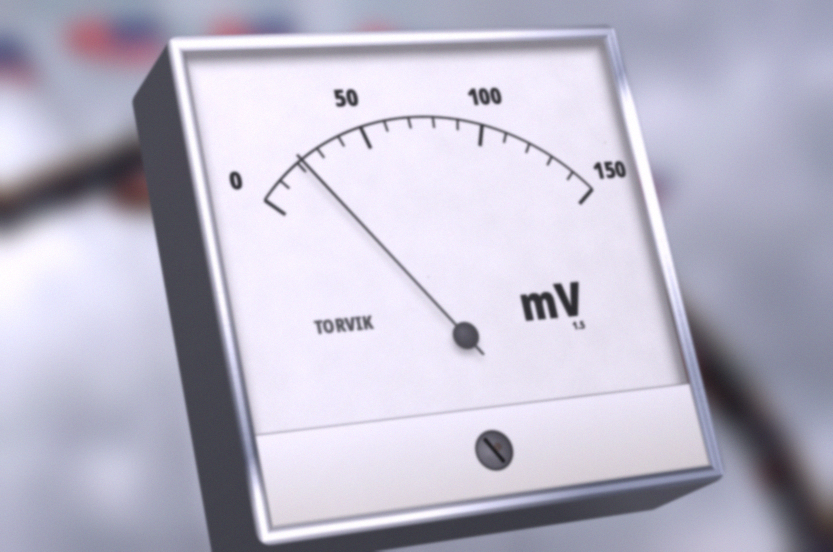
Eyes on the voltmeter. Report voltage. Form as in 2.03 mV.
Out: 20 mV
